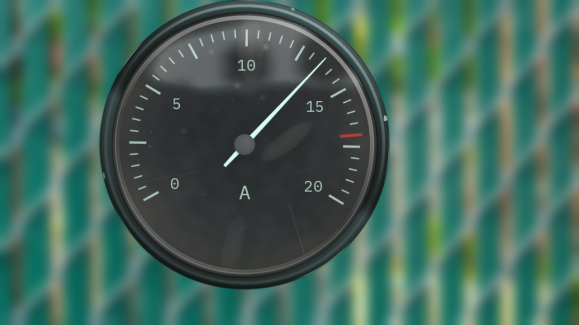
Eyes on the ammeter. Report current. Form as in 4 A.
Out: 13.5 A
